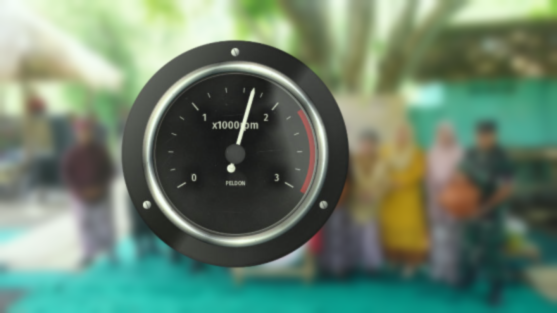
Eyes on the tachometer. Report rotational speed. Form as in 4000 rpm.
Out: 1700 rpm
